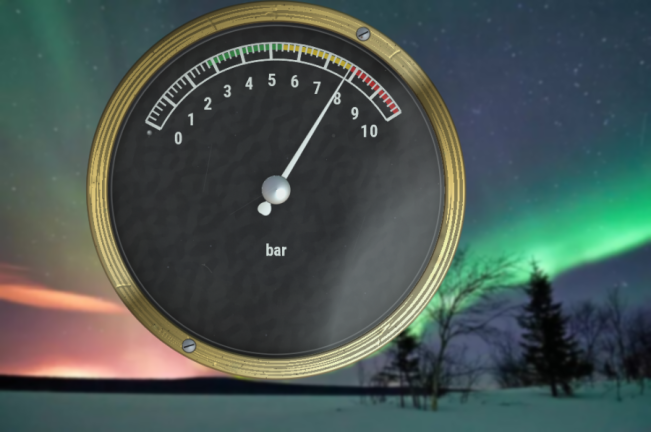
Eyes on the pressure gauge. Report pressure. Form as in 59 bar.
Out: 7.8 bar
